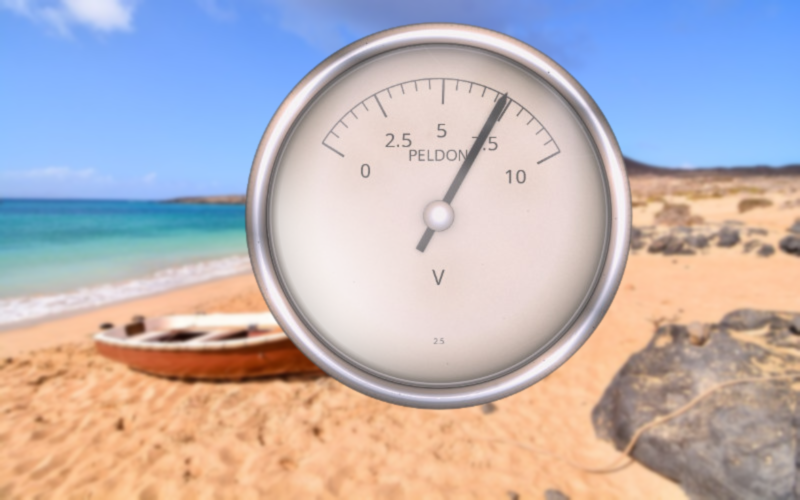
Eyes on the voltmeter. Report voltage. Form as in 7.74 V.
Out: 7.25 V
